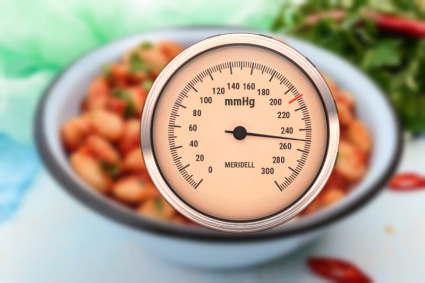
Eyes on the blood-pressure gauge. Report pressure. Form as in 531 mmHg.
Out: 250 mmHg
